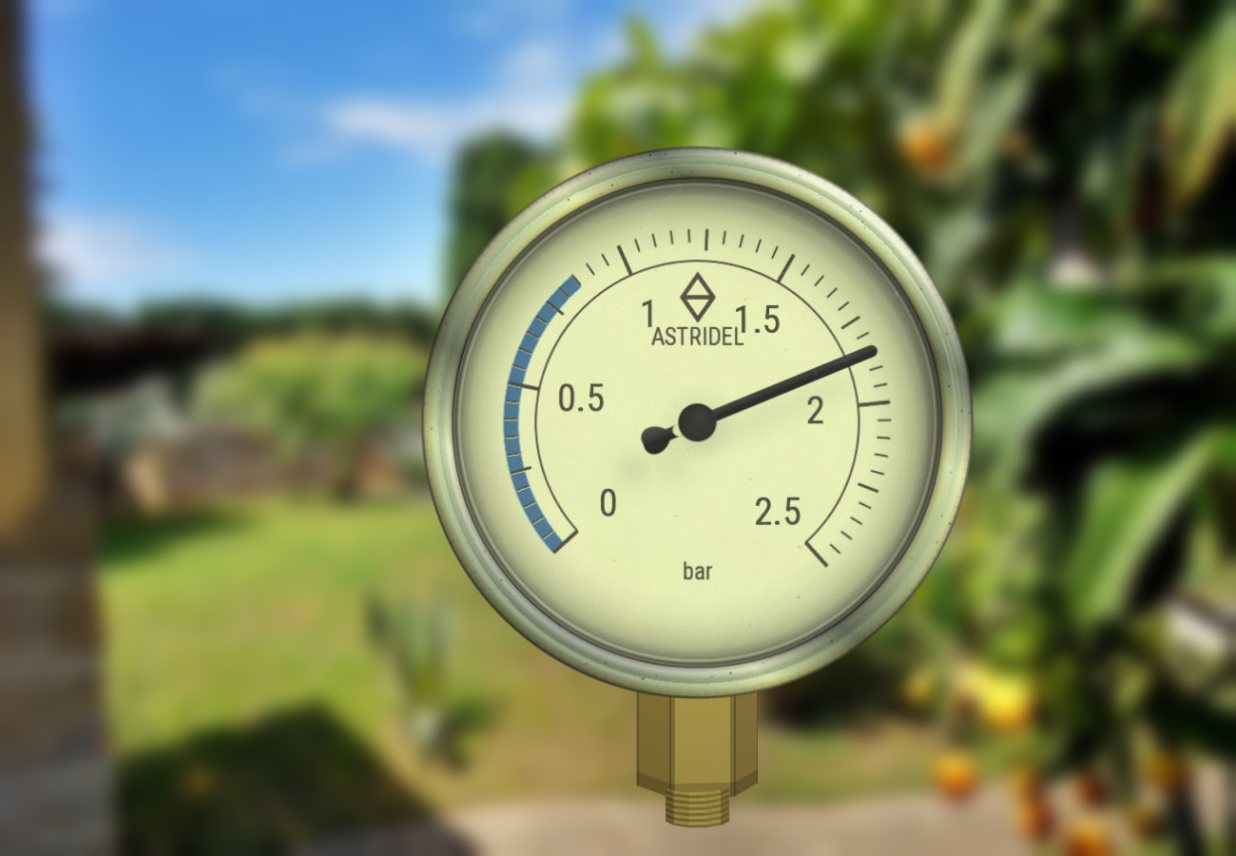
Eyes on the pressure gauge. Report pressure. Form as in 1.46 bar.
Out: 1.85 bar
